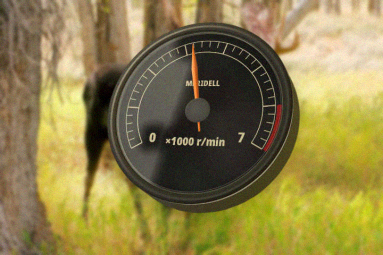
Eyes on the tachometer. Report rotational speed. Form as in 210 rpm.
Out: 3200 rpm
